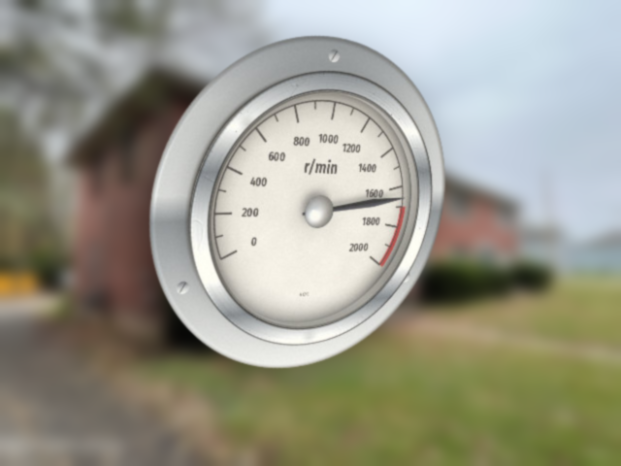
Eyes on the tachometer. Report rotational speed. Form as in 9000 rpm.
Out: 1650 rpm
